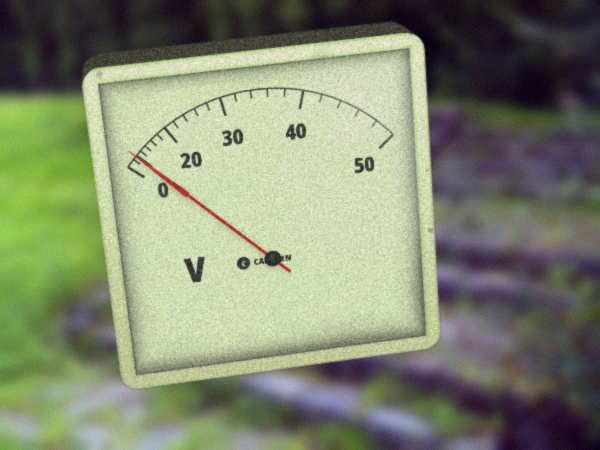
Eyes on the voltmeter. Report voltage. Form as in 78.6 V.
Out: 10 V
